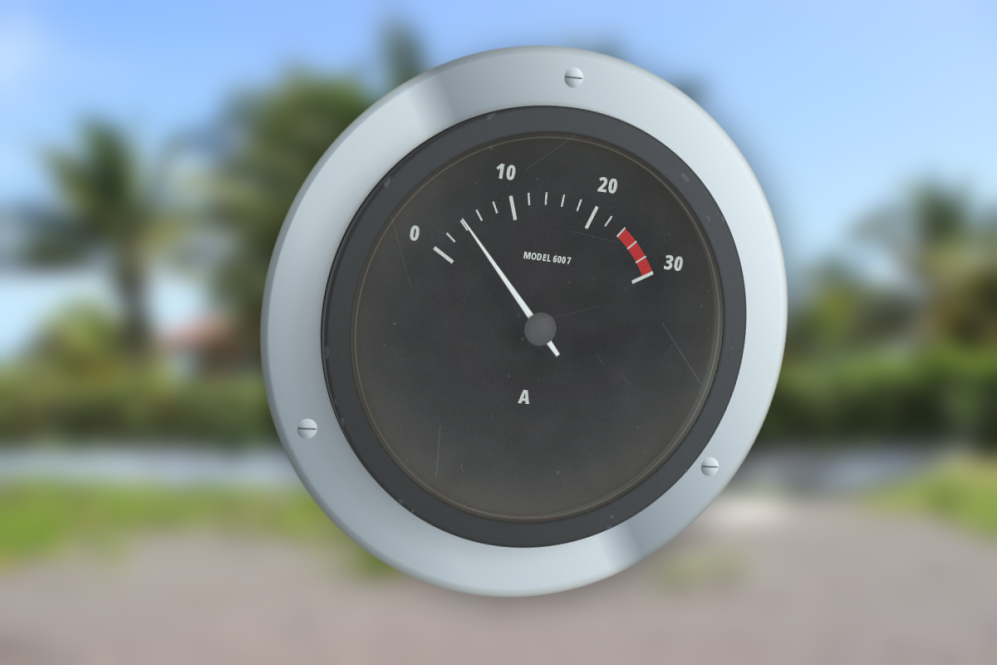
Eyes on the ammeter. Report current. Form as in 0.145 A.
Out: 4 A
